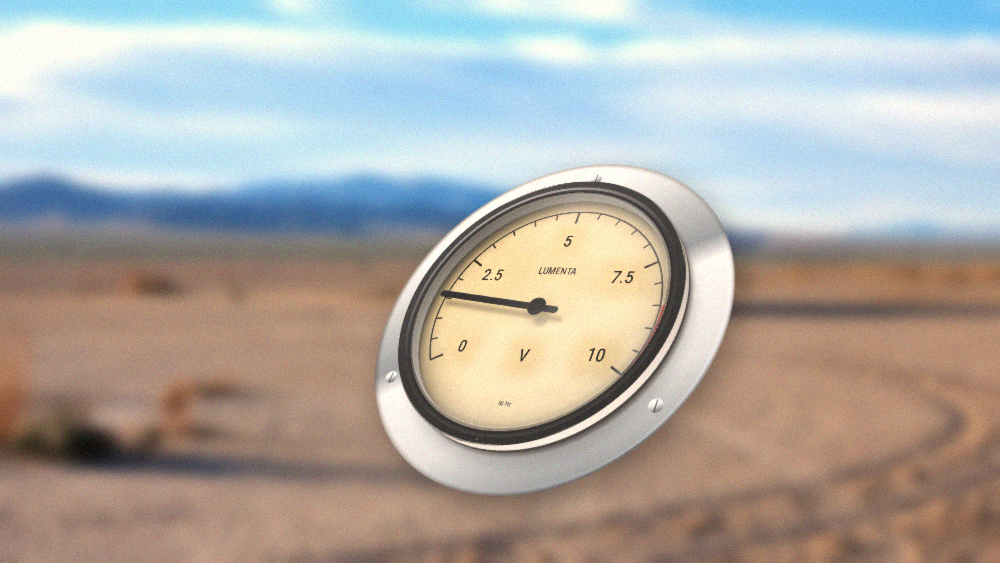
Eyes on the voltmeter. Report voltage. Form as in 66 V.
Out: 1.5 V
